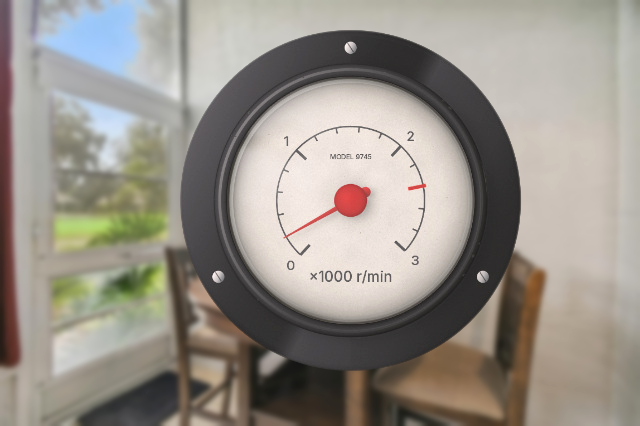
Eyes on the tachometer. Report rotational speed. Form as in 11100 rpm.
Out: 200 rpm
